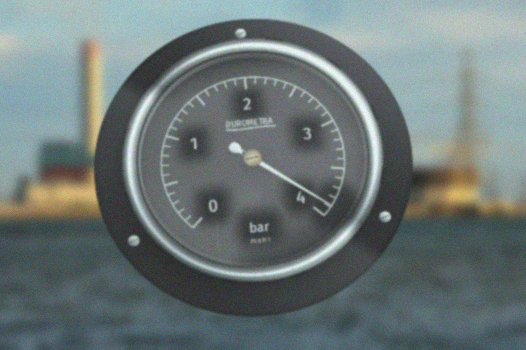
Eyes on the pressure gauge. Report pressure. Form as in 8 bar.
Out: 3.9 bar
